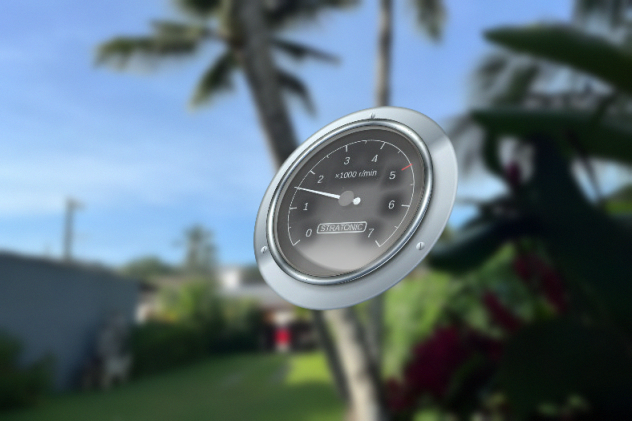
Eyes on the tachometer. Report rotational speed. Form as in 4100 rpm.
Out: 1500 rpm
